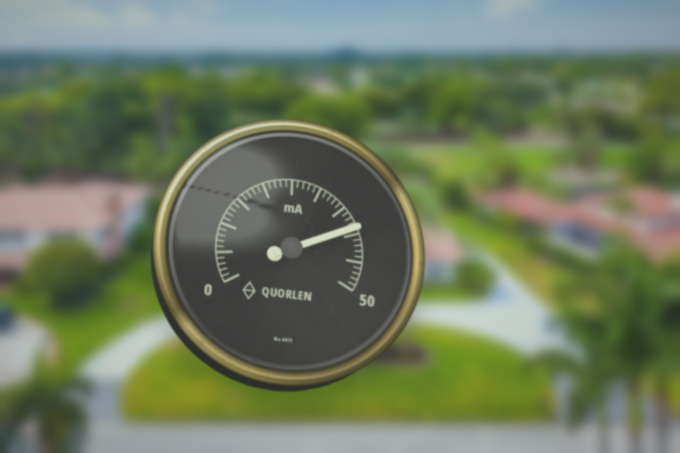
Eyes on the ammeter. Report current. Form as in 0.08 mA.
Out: 39 mA
